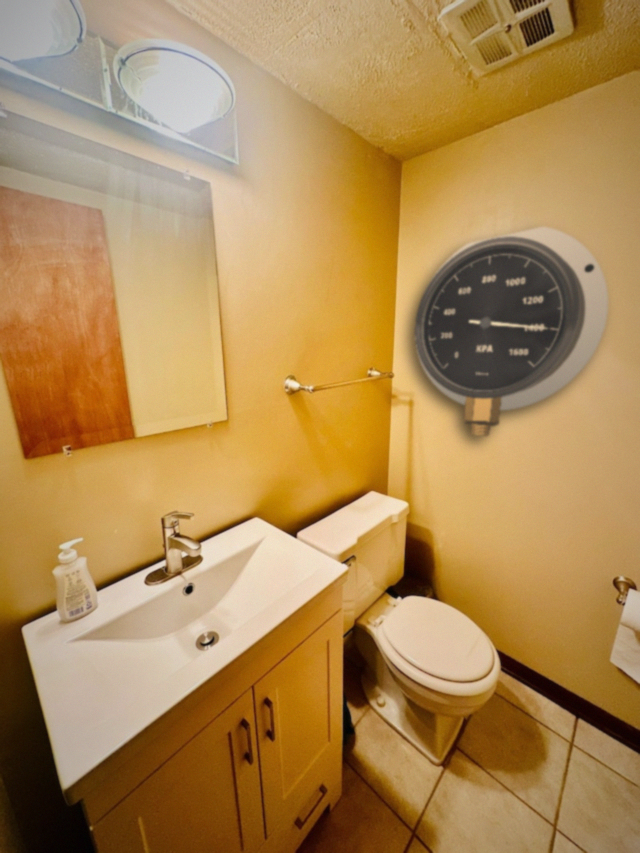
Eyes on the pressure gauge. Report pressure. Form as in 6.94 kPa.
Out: 1400 kPa
